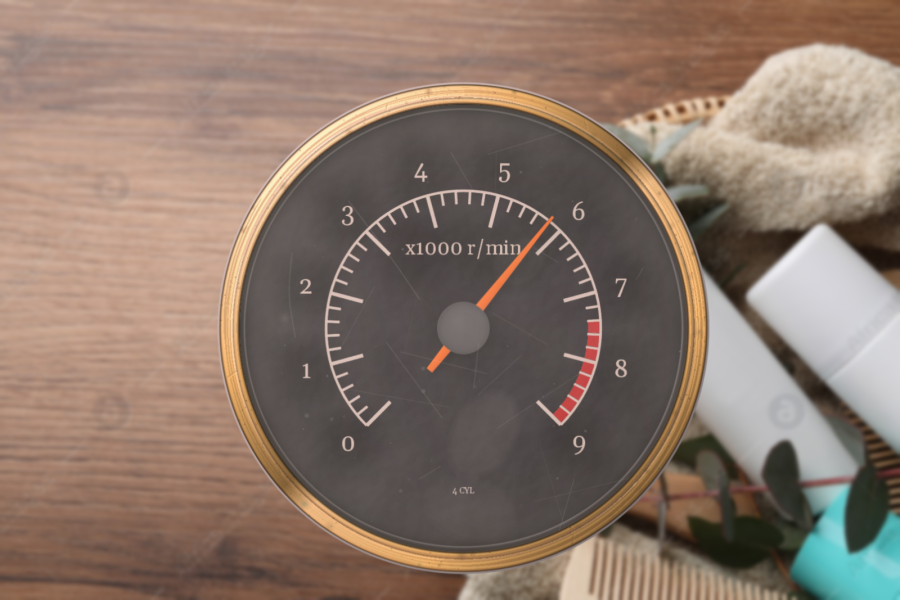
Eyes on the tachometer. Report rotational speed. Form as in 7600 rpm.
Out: 5800 rpm
